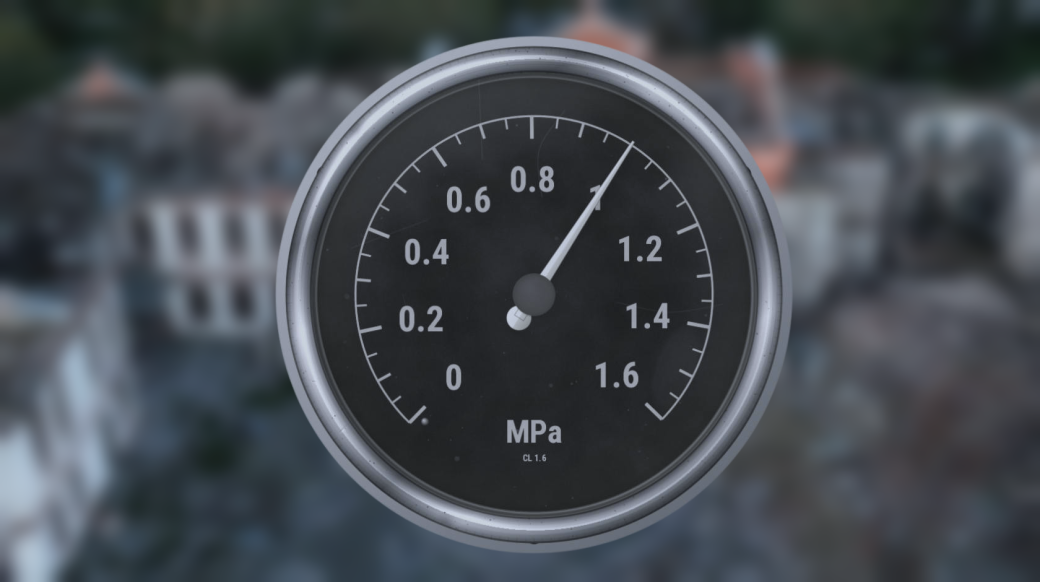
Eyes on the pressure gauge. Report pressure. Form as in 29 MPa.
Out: 1 MPa
